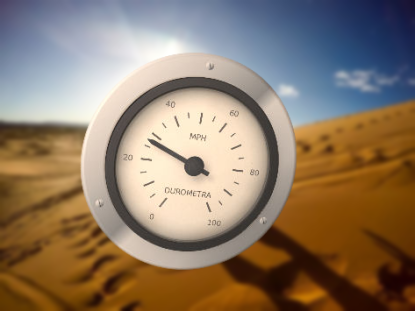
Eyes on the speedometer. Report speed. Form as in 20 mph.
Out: 27.5 mph
